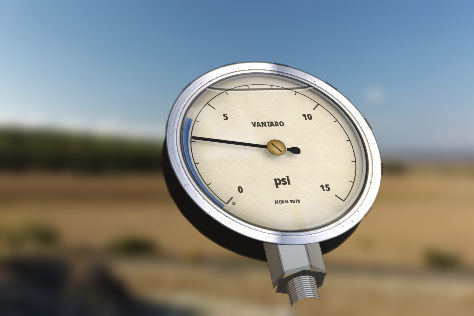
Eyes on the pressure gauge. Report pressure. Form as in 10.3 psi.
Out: 3 psi
